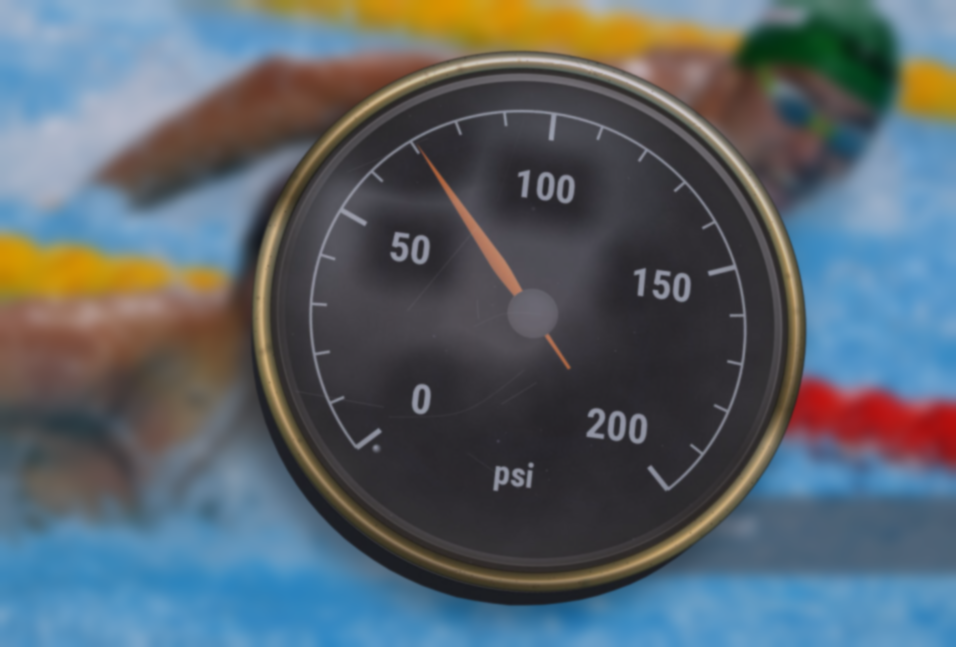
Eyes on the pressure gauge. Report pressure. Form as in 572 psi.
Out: 70 psi
